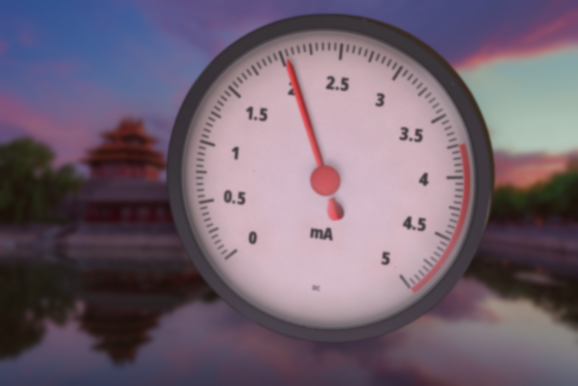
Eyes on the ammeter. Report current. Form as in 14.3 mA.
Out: 2.05 mA
